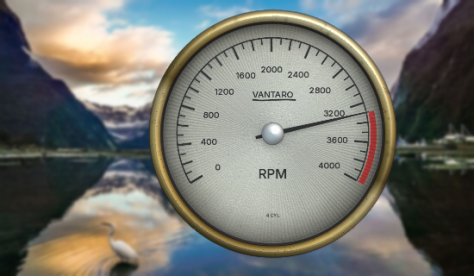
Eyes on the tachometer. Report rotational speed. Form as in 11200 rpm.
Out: 3300 rpm
